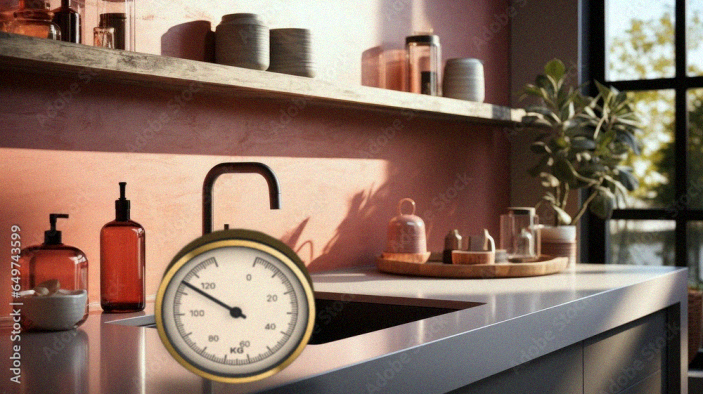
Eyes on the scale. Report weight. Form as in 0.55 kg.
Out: 115 kg
